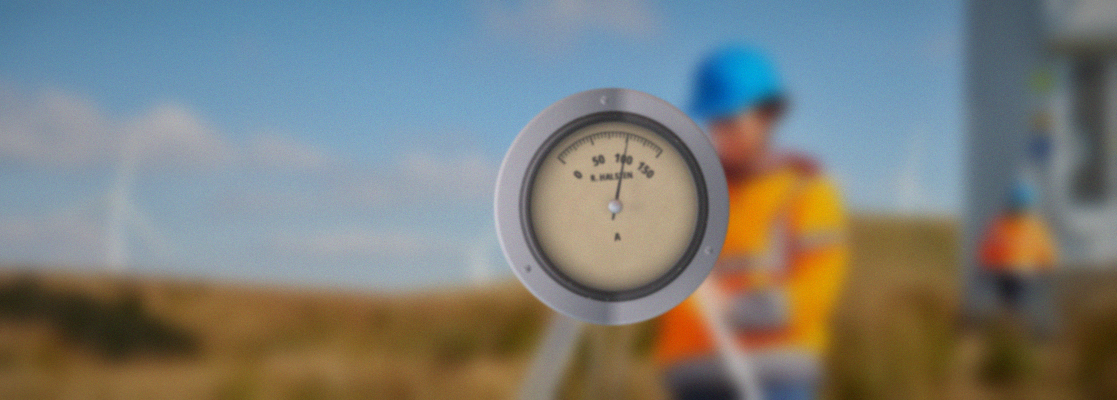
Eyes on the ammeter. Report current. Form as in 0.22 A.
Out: 100 A
